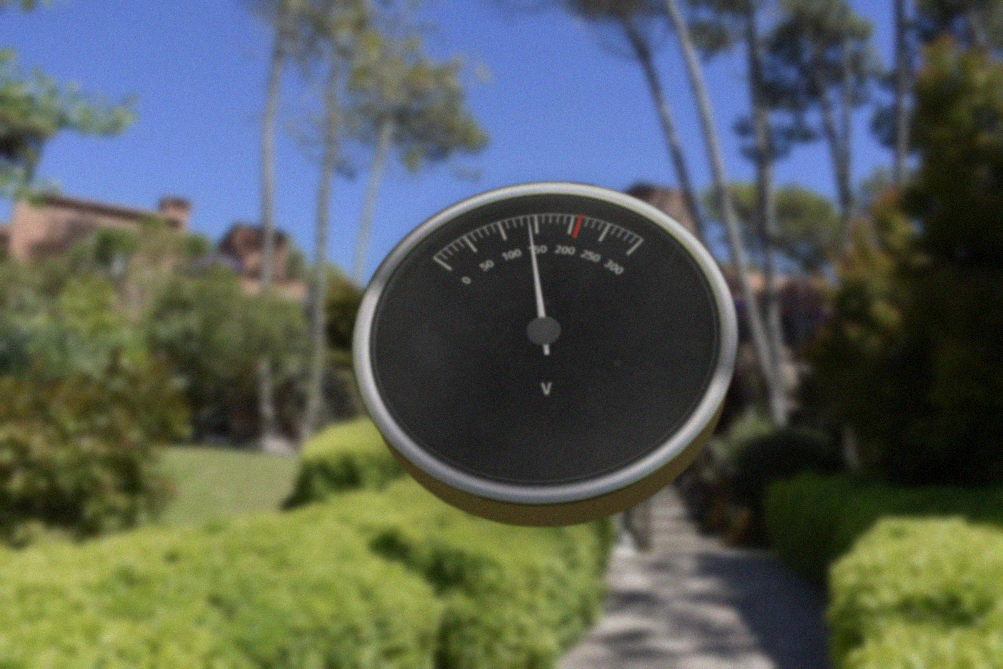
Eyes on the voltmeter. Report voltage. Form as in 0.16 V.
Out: 140 V
